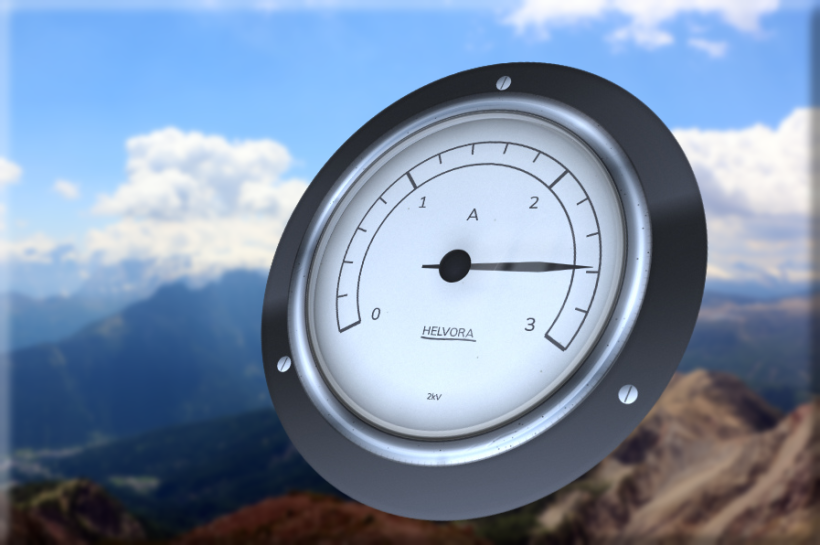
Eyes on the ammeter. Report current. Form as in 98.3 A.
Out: 2.6 A
